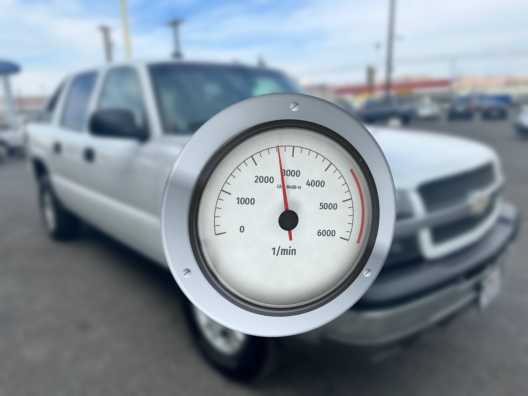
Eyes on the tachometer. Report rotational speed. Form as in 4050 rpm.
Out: 2600 rpm
